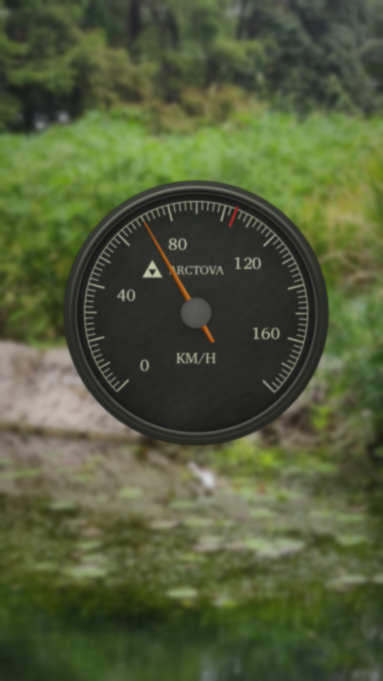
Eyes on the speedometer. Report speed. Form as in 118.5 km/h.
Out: 70 km/h
